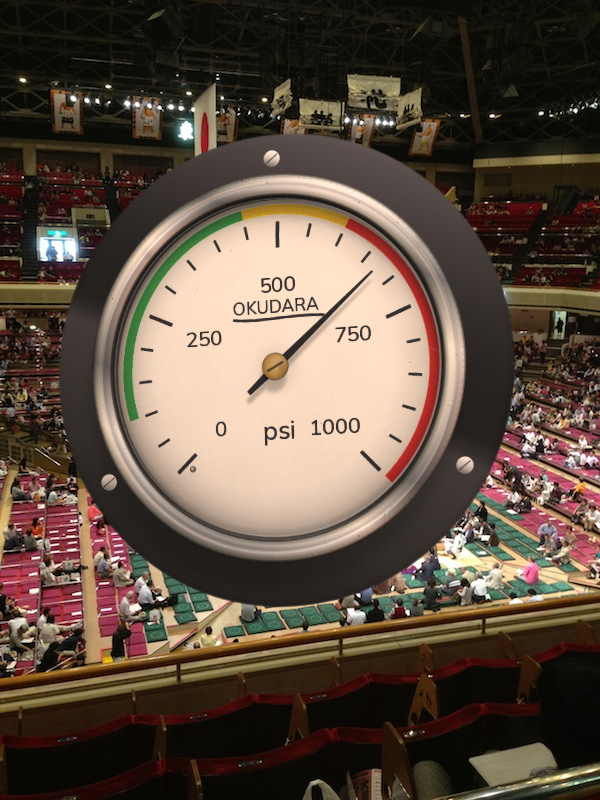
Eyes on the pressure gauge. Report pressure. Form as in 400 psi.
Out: 675 psi
